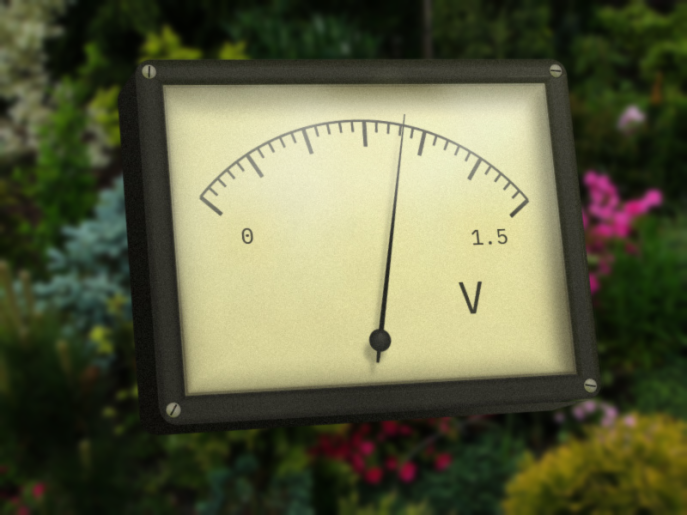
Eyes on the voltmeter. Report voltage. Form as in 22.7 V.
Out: 0.9 V
